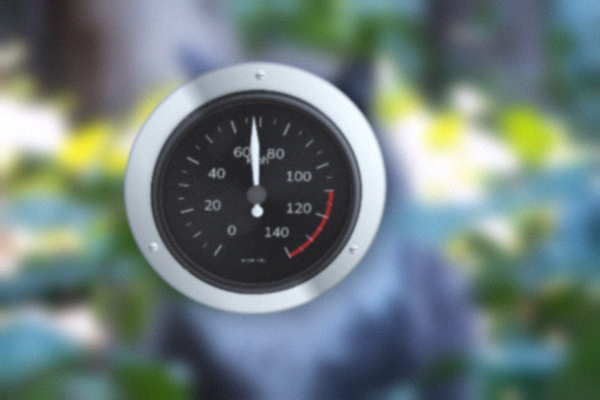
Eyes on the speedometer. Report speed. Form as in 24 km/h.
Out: 67.5 km/h
